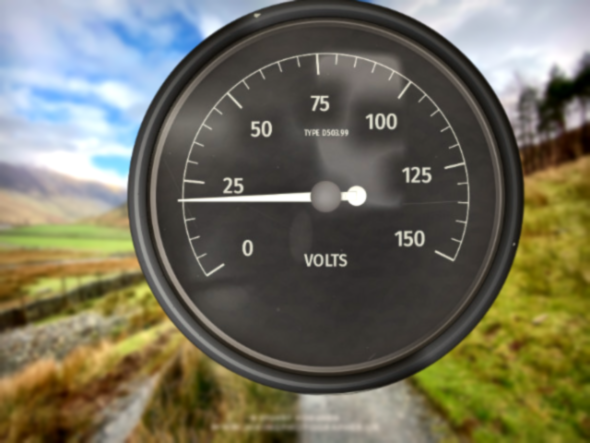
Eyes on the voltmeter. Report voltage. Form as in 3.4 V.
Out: 20 V
